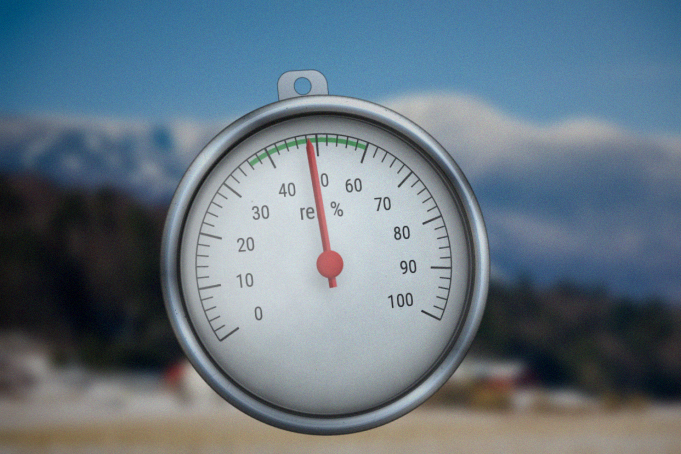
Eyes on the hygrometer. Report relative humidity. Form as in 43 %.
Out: 48 %
